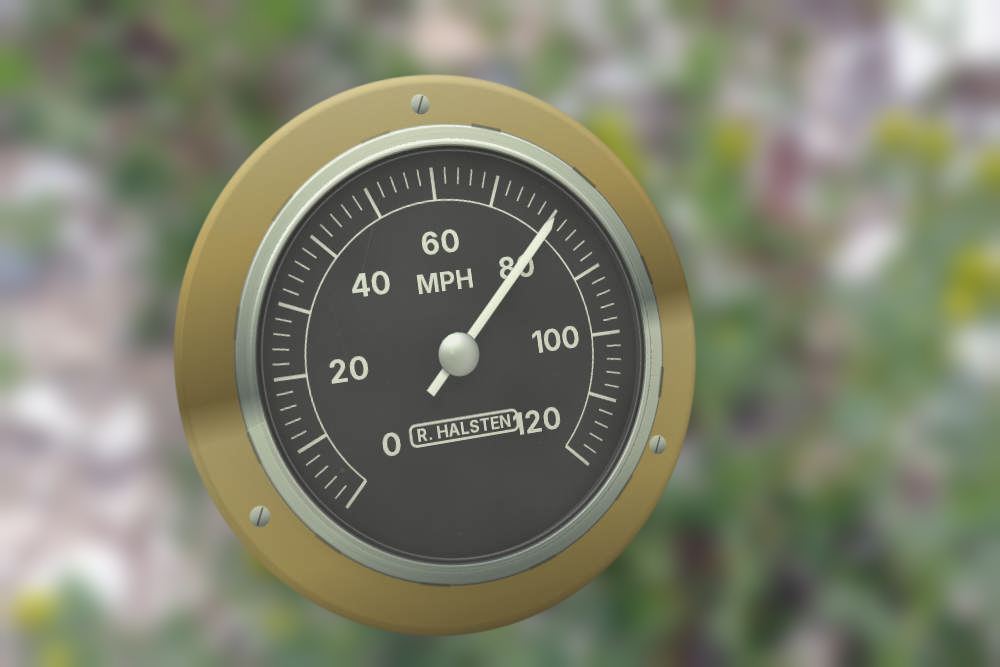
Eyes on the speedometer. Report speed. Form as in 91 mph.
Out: 80 mph
